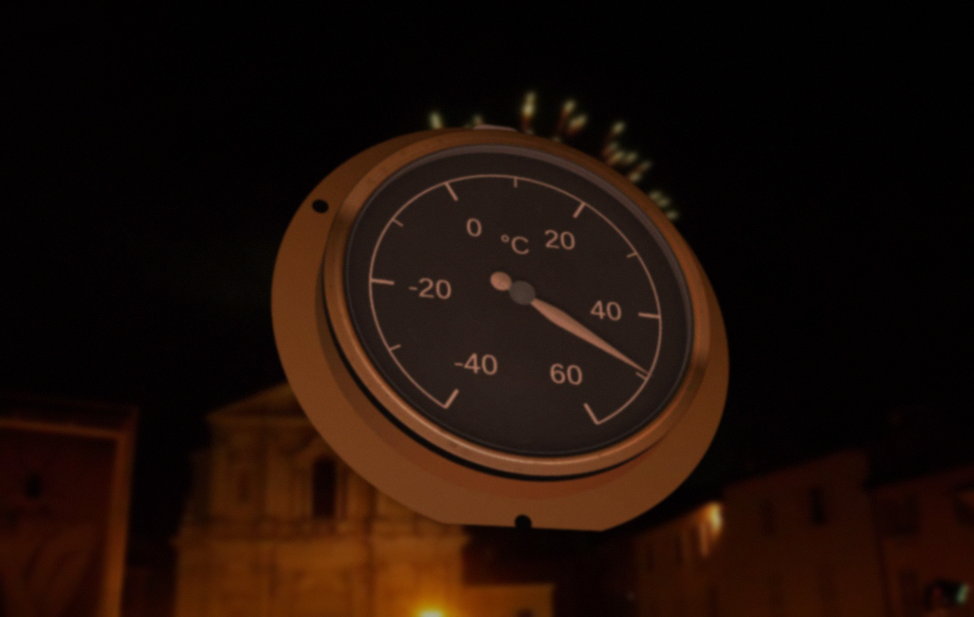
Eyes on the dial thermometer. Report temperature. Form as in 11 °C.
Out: 50 °C
